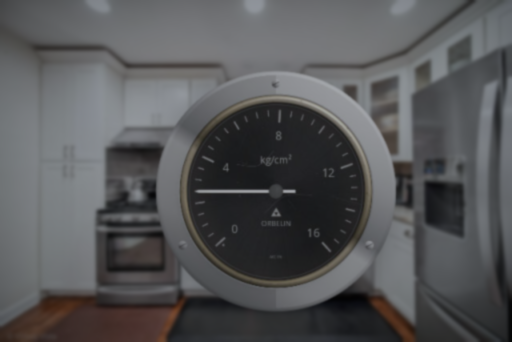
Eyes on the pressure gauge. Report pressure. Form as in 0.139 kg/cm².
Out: 2.5 kg/cm²
